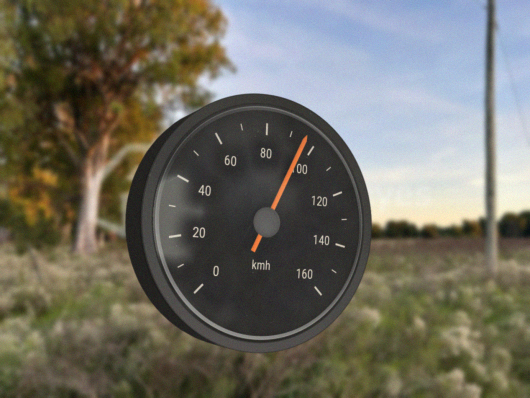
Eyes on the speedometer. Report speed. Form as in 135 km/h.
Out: 95 km/h
